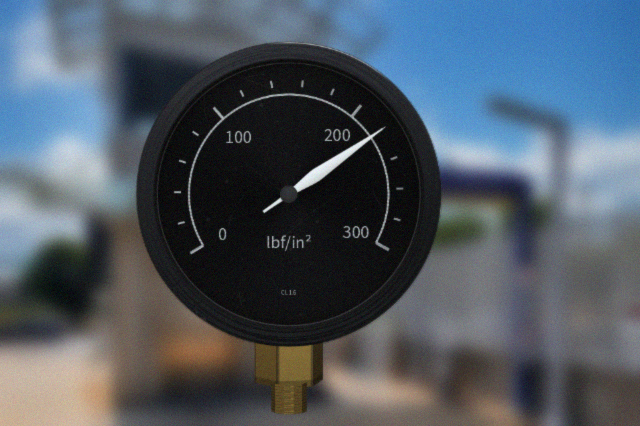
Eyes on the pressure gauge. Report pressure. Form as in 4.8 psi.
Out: 220 psi
